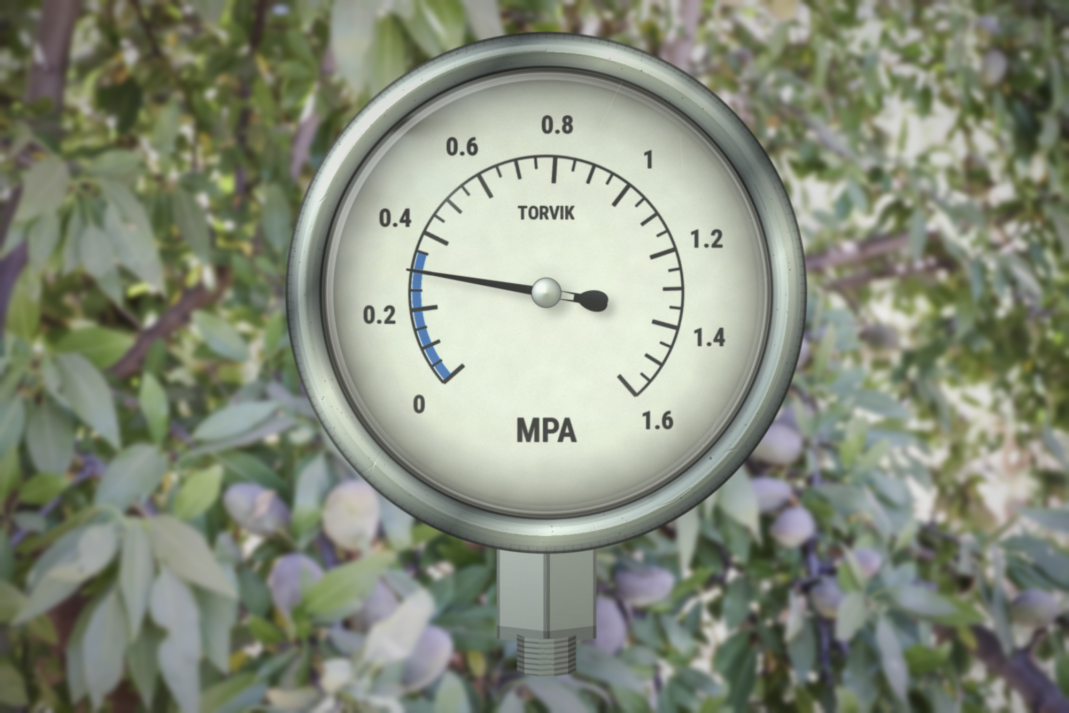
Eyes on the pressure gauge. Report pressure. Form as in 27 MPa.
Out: 0.3 MPa
